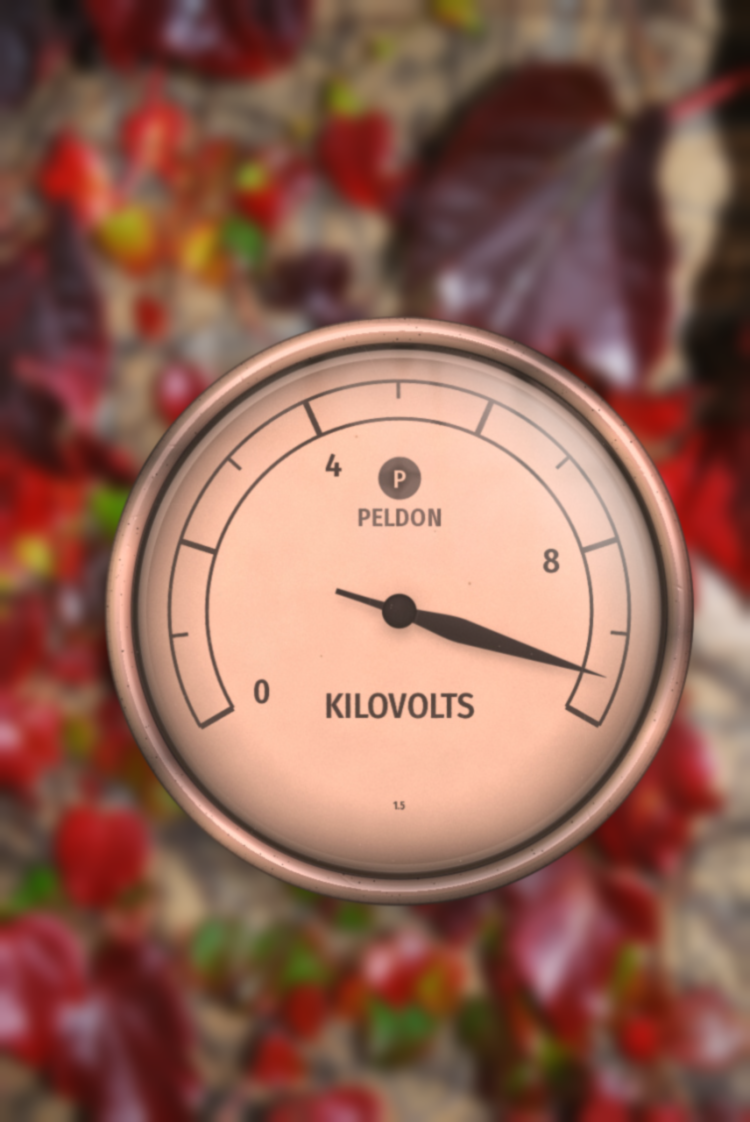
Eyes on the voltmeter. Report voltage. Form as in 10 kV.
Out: 9.5 kV
